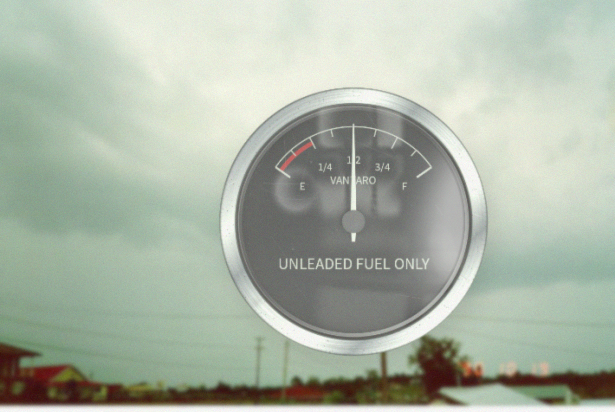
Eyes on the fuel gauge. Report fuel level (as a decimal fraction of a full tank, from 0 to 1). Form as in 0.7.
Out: 0.5
